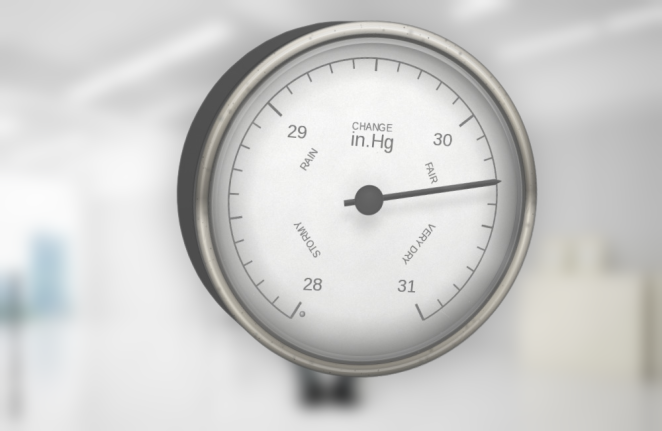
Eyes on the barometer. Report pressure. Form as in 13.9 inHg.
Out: 30.3 inHg
